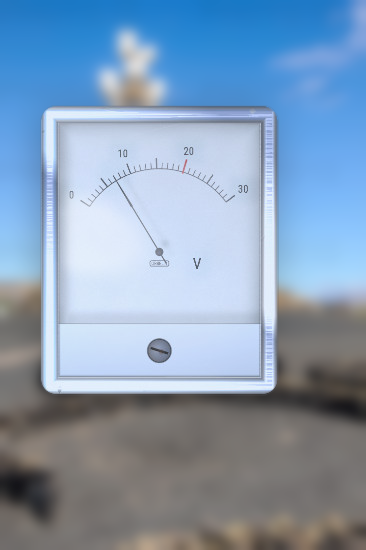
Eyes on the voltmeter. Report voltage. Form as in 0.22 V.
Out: 7 V
